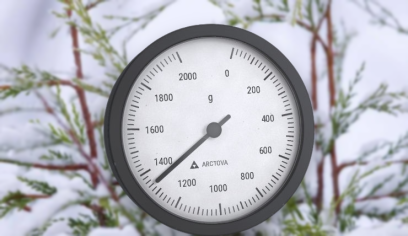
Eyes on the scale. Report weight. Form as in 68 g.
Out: 1340 g
